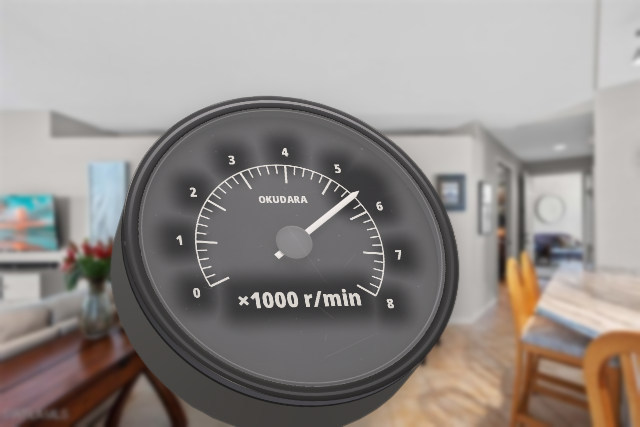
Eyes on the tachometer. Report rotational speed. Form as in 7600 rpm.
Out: 5600 rpm
